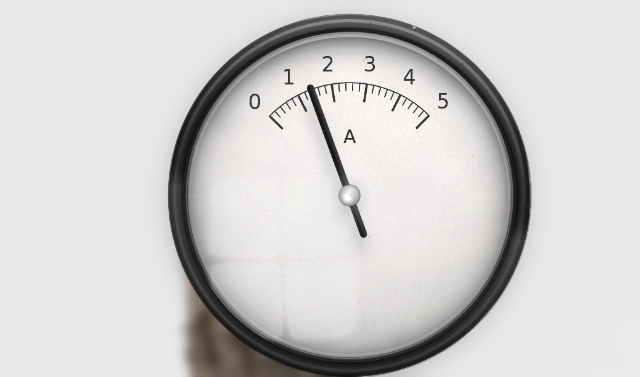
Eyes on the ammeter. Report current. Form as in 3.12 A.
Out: 1.4 A
